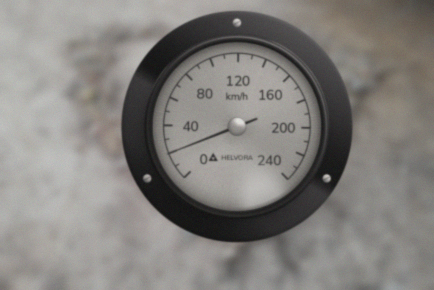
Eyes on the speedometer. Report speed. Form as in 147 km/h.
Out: 20 km/h
